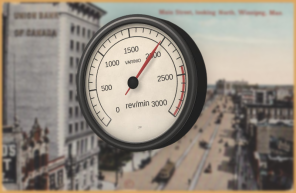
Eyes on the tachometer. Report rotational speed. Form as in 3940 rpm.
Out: 2000 rpm
